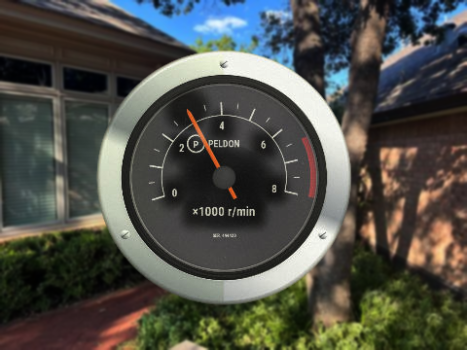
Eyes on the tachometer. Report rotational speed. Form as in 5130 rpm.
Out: 3000 rpm
